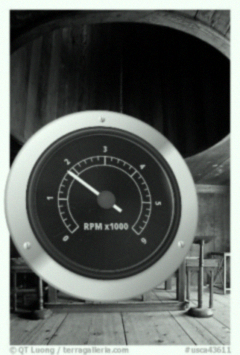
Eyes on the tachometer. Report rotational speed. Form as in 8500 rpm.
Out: 1800 rpm
